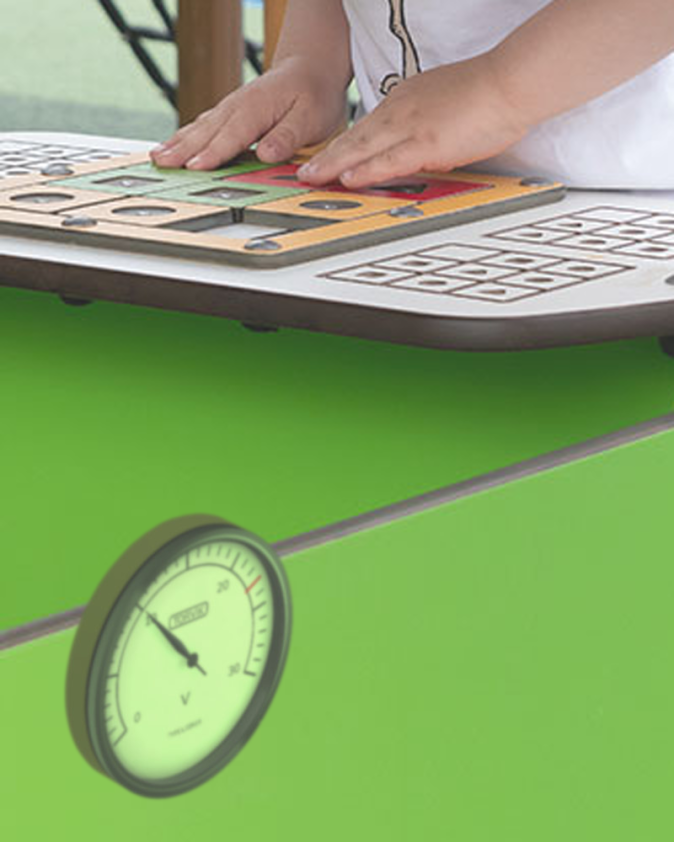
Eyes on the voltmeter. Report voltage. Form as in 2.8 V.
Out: 10 V
